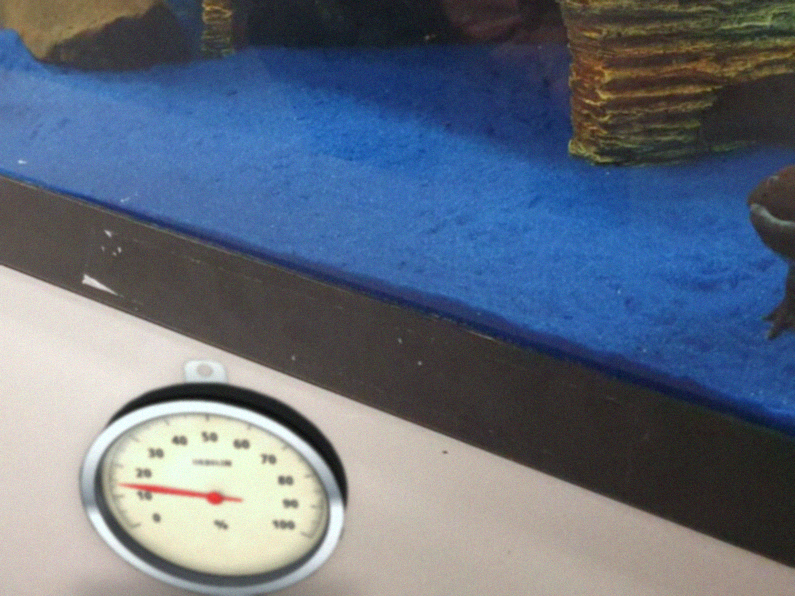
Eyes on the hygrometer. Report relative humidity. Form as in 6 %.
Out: 15 %
